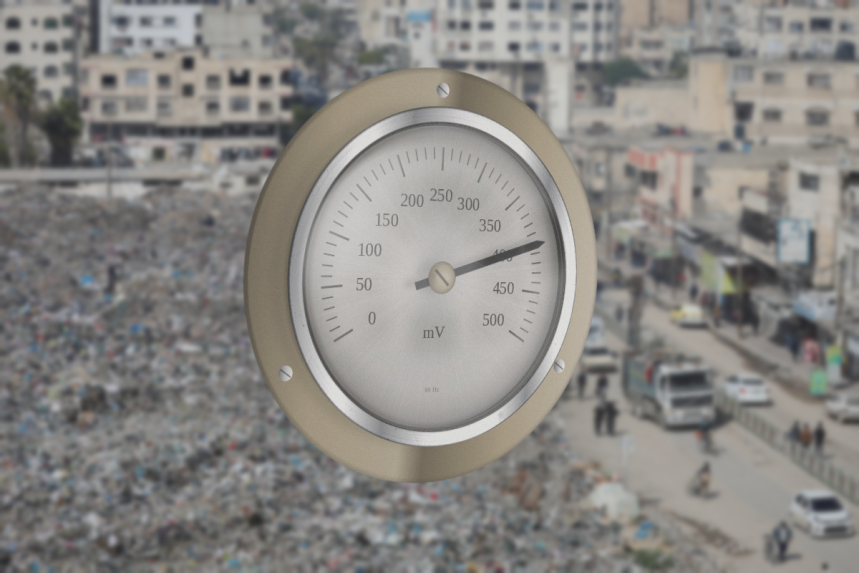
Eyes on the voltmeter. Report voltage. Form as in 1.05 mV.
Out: 400 mV
